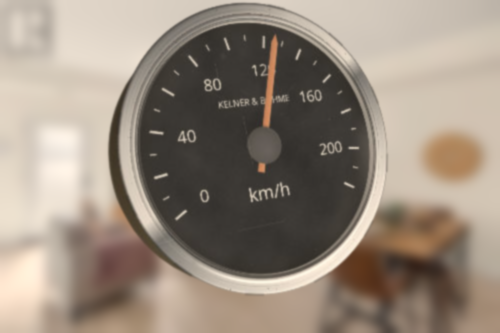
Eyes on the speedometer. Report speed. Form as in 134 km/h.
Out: 125 km/h
